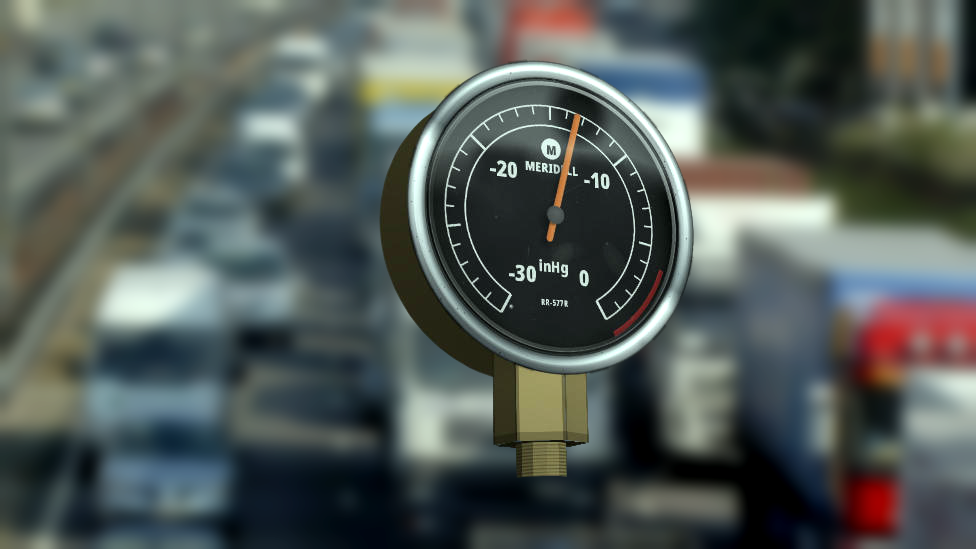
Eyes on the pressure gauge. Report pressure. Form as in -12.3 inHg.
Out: -13.5 inHg
